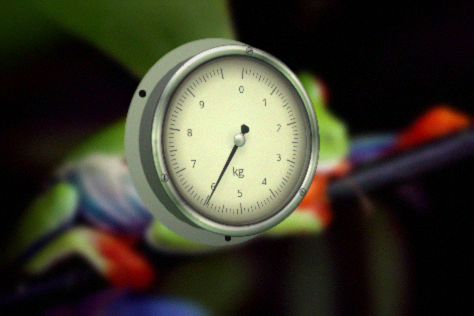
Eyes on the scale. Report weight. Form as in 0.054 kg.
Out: 6 kg
